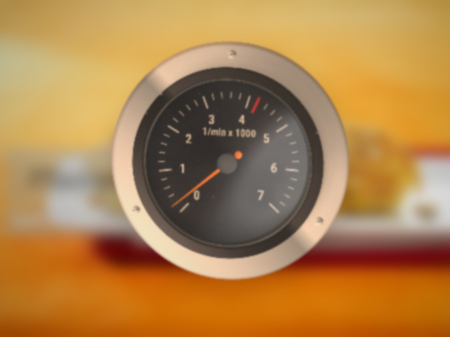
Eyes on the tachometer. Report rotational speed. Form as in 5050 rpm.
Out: 200 rpm
